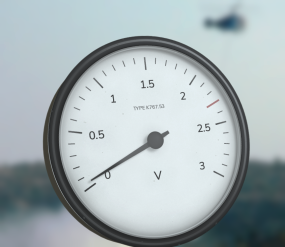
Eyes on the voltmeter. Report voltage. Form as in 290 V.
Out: 0.05 V
